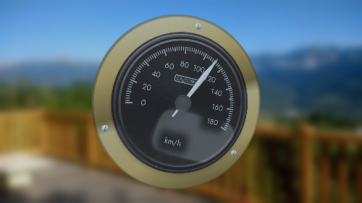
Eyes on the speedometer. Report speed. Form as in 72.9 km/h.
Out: 110 km/h
